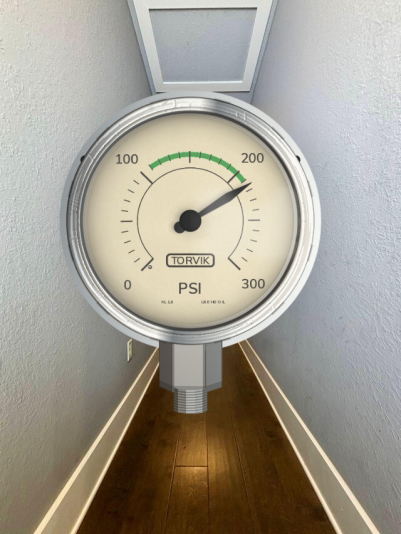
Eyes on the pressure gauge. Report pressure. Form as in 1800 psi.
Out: 215 psi
